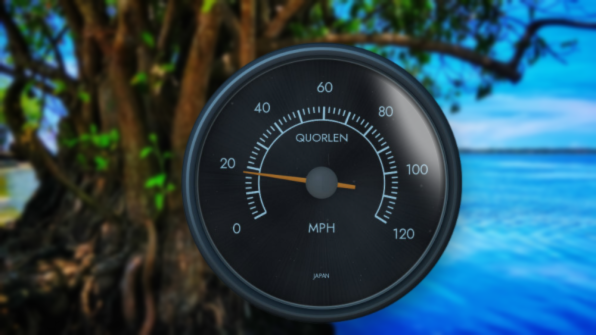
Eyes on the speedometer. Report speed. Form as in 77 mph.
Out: 18 mph
